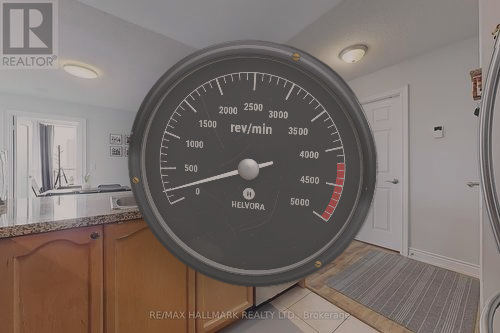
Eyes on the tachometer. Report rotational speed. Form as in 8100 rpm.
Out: 200 rpm
